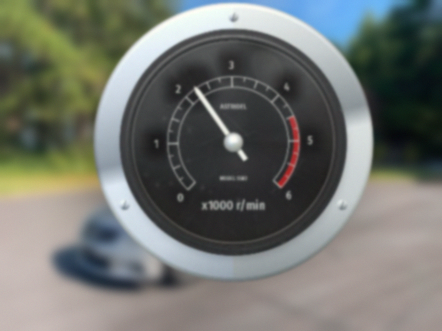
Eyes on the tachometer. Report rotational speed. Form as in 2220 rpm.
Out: 2250 rpm
